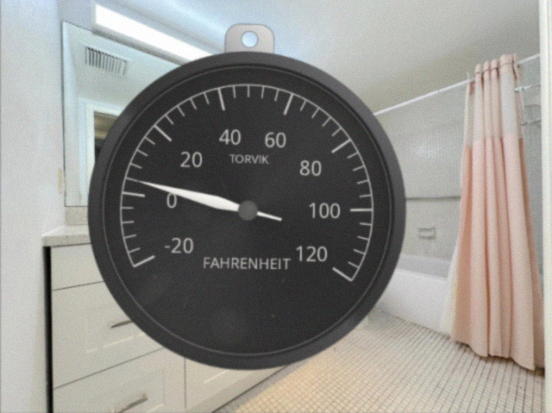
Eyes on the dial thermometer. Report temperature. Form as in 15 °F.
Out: 4 °F
